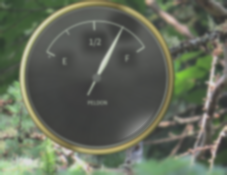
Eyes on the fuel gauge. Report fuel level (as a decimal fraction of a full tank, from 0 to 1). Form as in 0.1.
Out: 0.75
